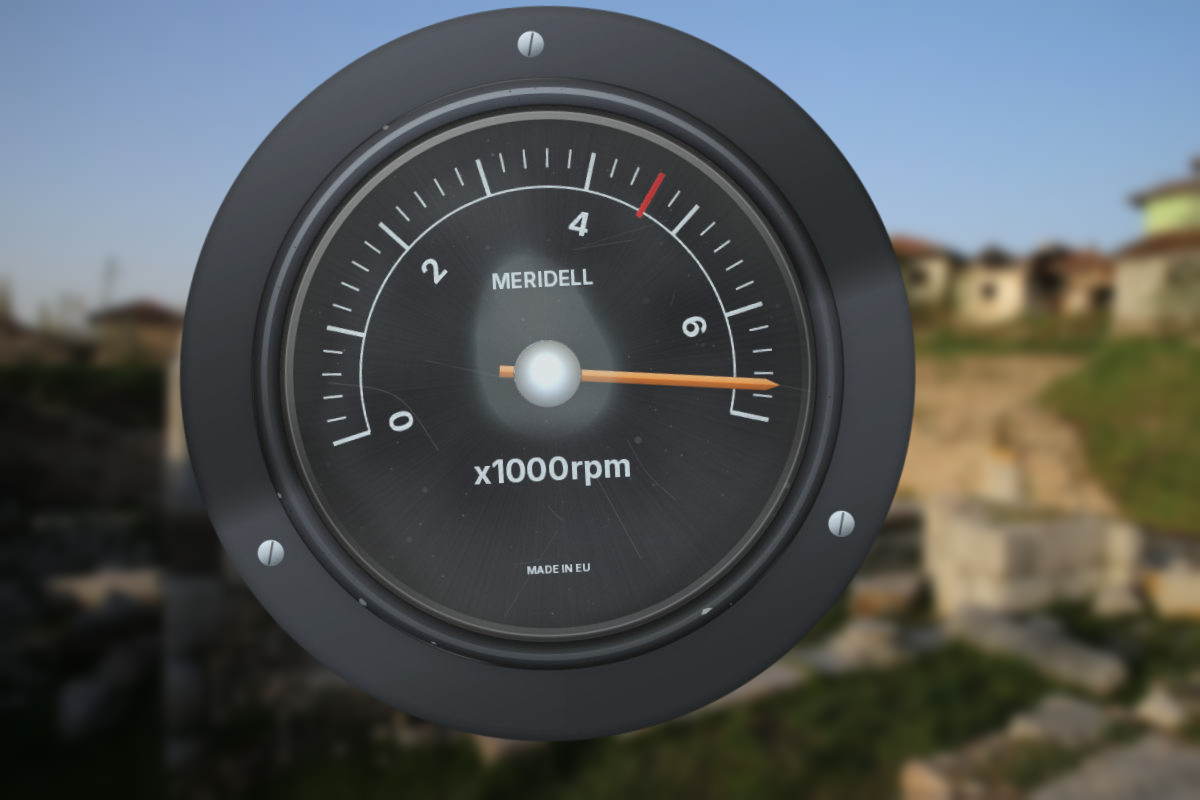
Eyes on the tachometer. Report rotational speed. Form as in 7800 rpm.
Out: 6700 rpm
